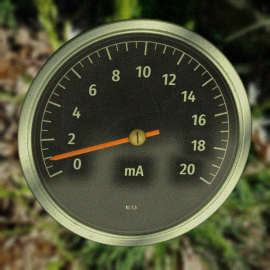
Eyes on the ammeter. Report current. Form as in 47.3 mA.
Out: 1 mA
